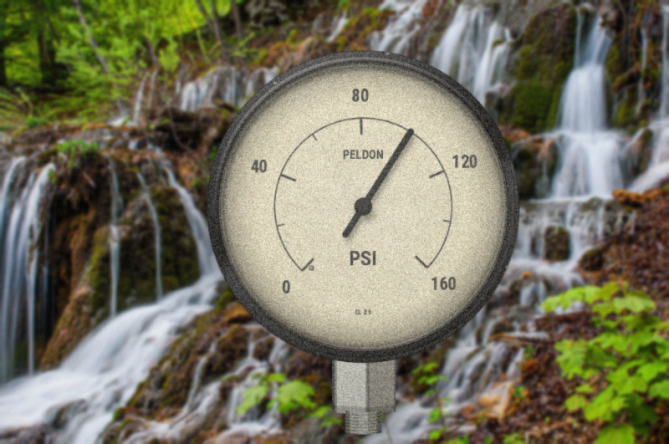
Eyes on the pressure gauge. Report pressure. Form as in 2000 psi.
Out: 100 psi
